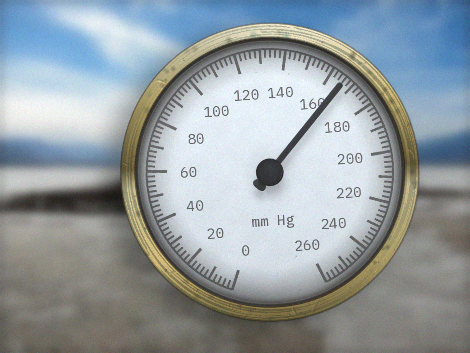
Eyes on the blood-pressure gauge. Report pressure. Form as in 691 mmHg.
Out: 166 mmHg
